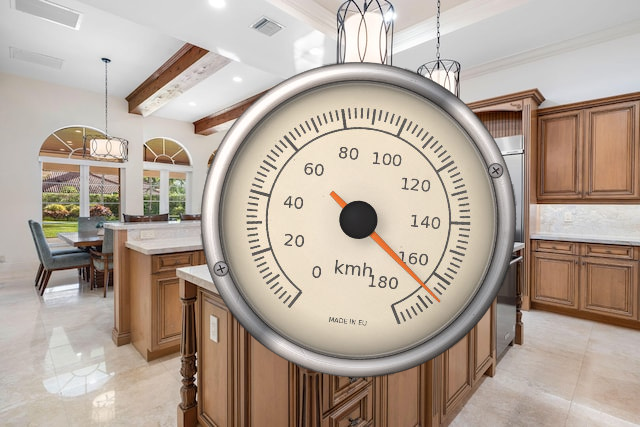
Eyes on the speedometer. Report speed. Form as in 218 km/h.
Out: 166 km/h
